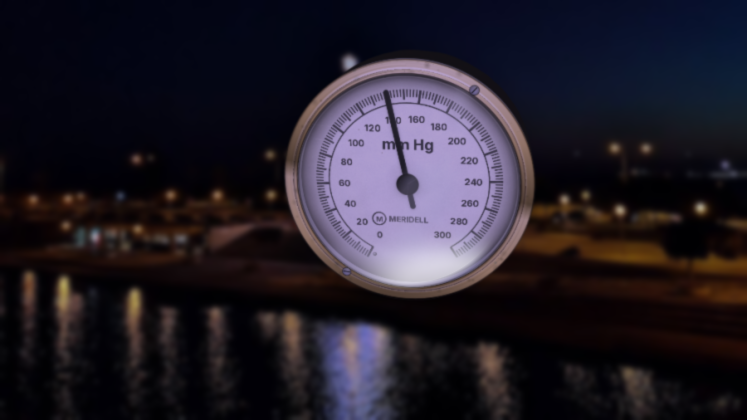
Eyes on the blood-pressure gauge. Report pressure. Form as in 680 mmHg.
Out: 140 mmHg
